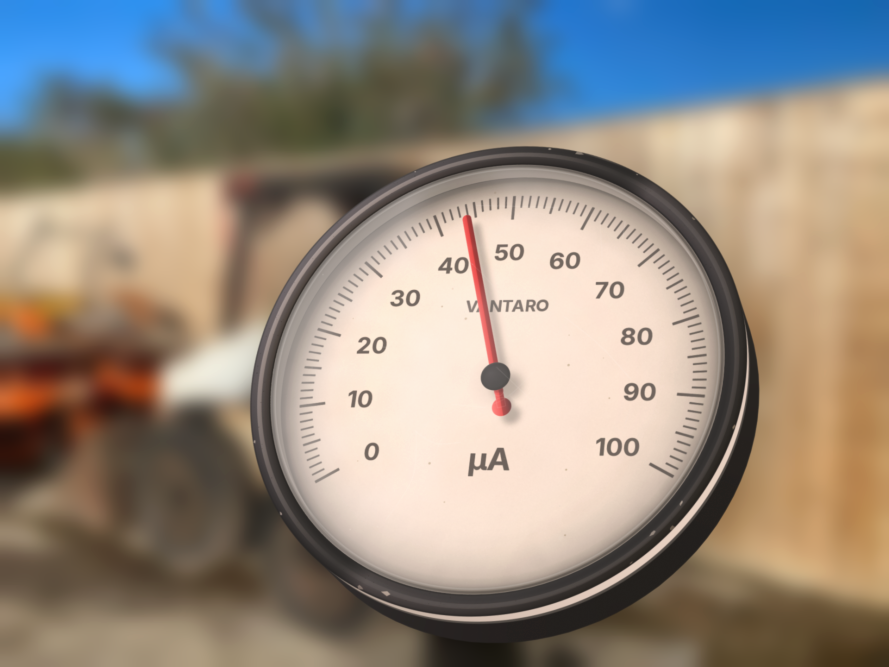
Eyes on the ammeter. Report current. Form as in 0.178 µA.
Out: 44 µA
